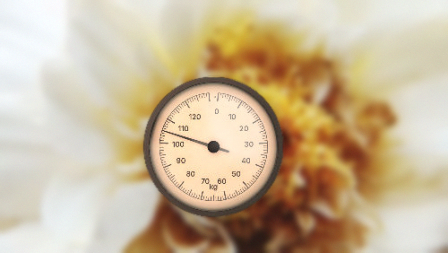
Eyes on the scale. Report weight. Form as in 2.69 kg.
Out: 105 kg
